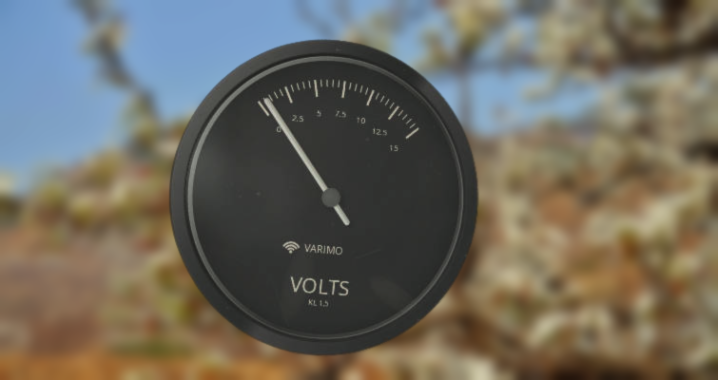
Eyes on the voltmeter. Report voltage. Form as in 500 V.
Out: 0.5 V
